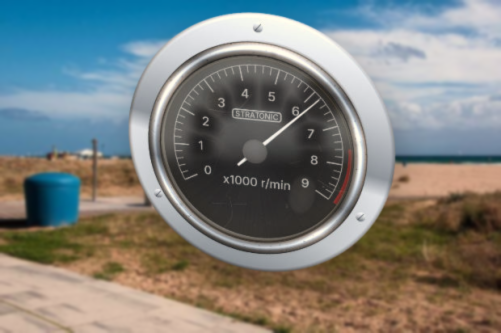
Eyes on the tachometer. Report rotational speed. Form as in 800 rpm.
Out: 6200 rpm
